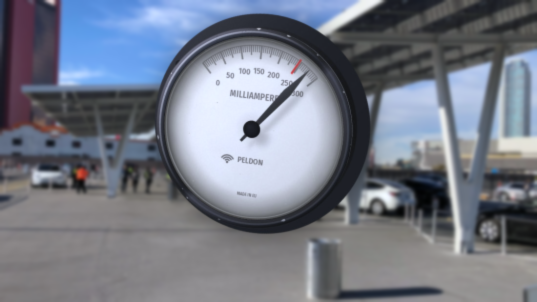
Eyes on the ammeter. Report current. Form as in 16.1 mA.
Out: 275 mA
